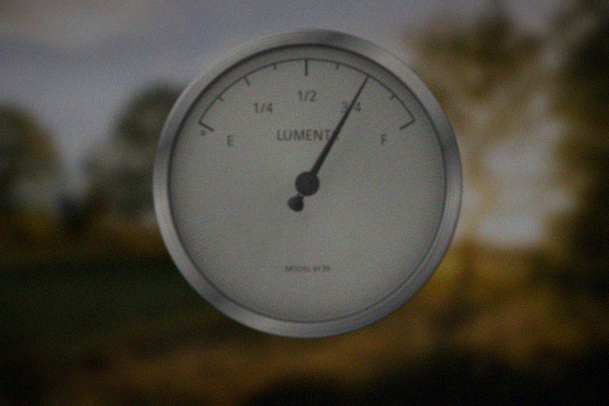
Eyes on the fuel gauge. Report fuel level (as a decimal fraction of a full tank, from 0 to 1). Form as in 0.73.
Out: 0.75
